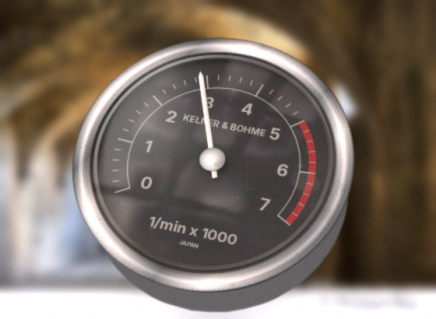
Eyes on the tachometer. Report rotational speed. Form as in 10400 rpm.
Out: 2900 rpm
